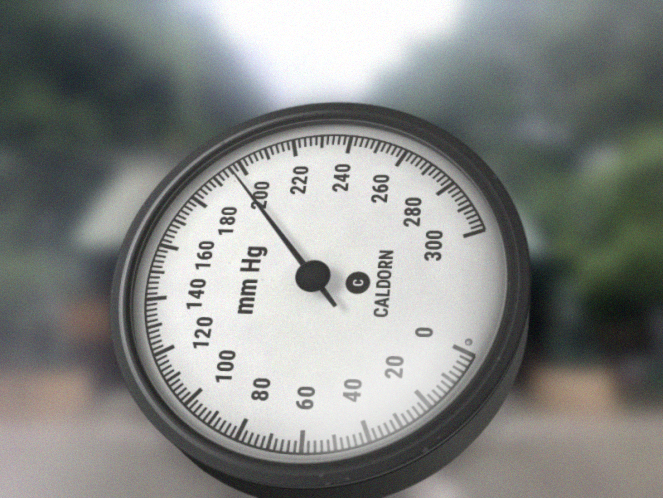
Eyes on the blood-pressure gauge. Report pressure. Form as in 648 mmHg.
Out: 196 mmHg
